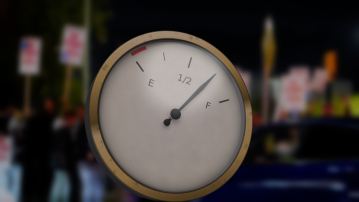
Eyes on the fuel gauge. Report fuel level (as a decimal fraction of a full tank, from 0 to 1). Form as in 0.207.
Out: 0.75
